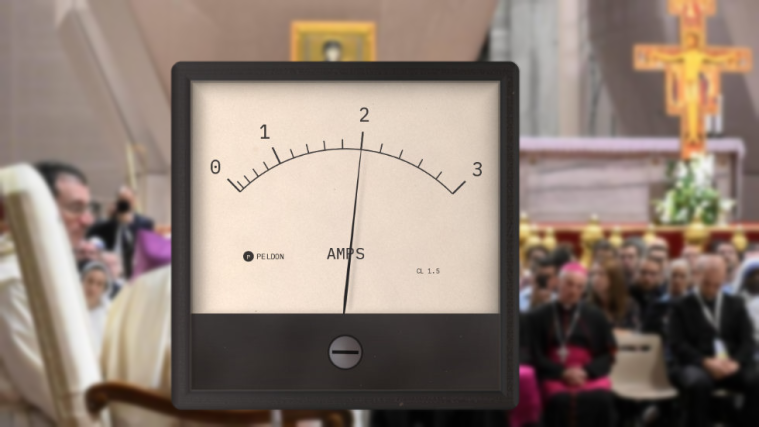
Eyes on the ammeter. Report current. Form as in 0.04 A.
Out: 2 A
